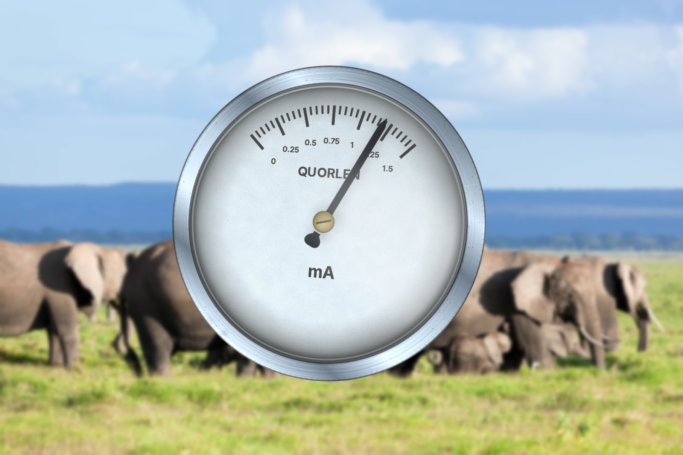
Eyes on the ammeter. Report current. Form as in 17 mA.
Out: 1.2 mA
